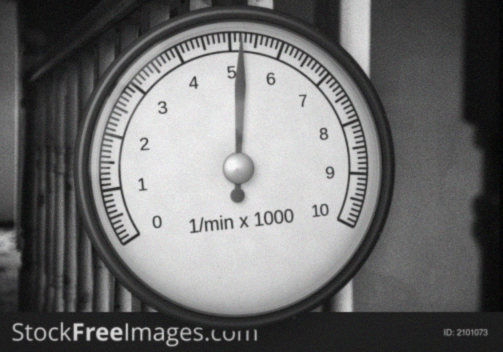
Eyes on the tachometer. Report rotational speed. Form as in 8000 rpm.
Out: 5200 rpm
